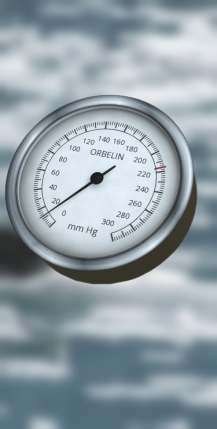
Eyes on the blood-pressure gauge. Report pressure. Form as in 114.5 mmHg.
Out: 10 mmHg
